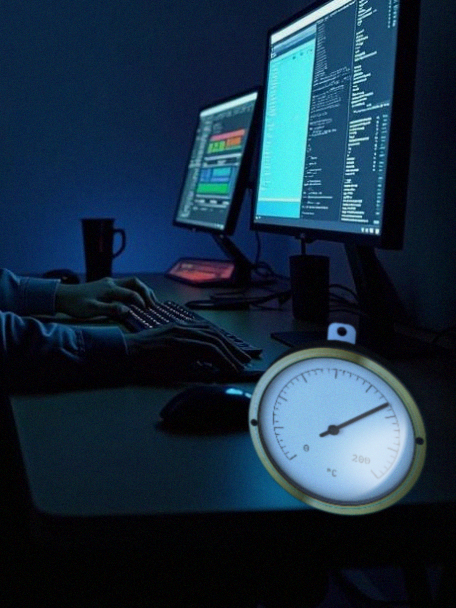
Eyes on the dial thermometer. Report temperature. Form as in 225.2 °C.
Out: 140 °C
